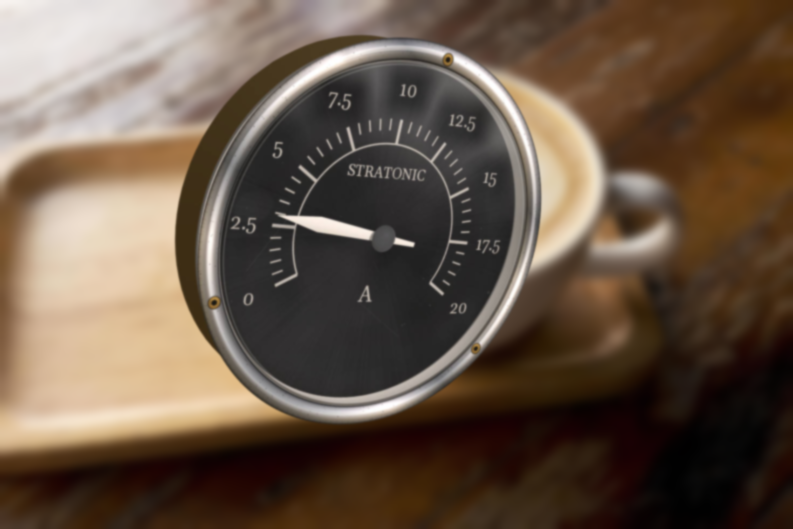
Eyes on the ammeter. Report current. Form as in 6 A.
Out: 3 A
